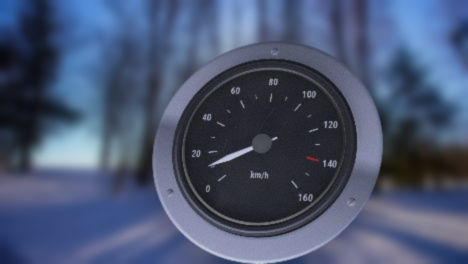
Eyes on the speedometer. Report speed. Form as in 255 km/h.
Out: 10 km/h
